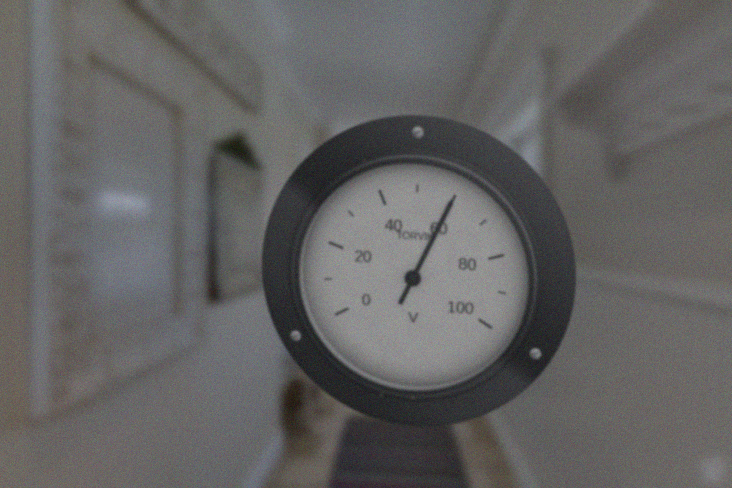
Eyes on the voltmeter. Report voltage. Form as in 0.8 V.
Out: 60 V
